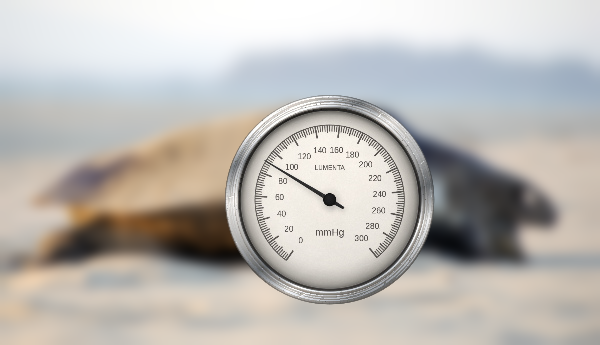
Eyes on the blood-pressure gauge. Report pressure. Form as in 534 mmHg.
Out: 90 mmHg
